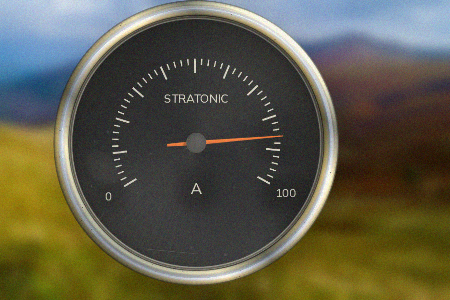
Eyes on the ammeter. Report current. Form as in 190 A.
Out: 86 A
